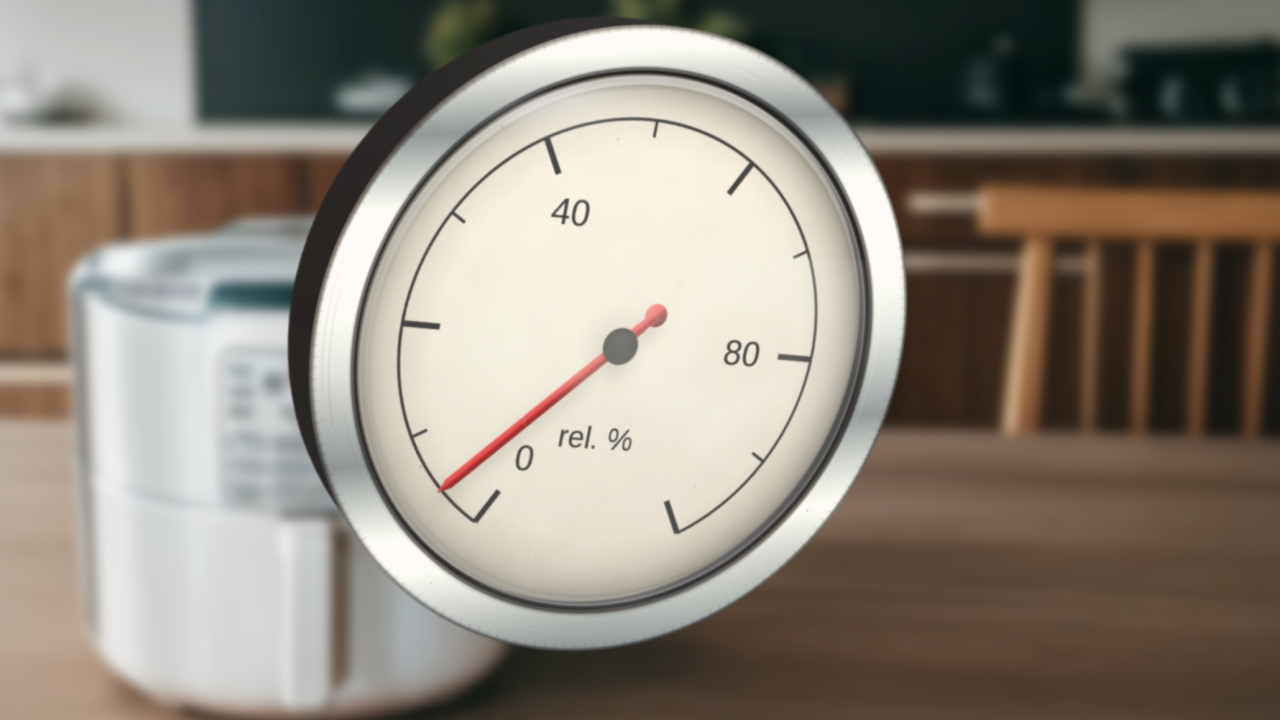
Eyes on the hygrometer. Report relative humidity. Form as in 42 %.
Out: 5 %
